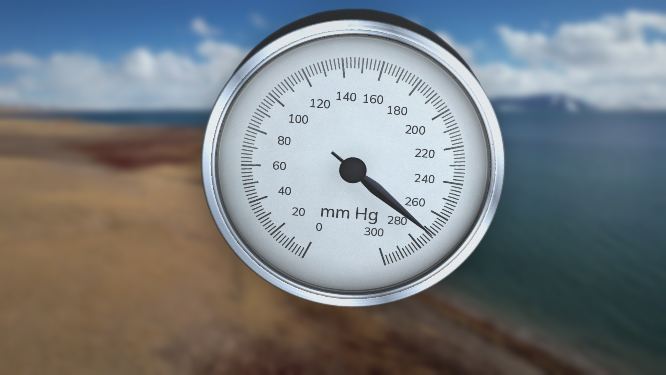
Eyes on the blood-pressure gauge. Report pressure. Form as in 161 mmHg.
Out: 270 mmHg
